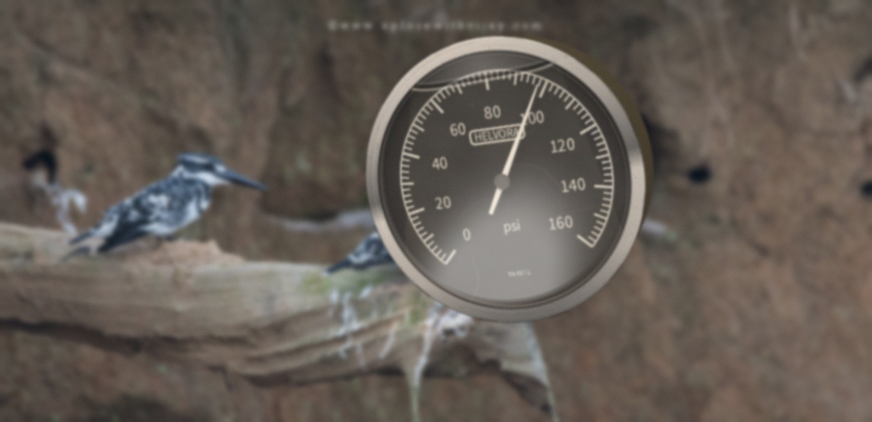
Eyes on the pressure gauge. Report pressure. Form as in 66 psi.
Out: 98 psi
